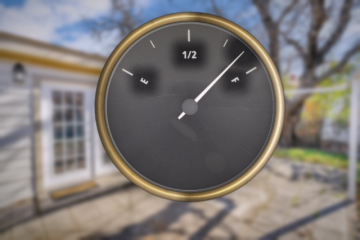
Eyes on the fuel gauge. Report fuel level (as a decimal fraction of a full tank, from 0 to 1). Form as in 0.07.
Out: 0.875
